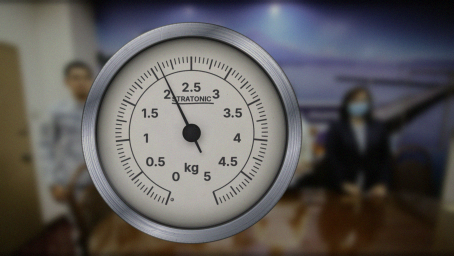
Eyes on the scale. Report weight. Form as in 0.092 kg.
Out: 2.1 kg
